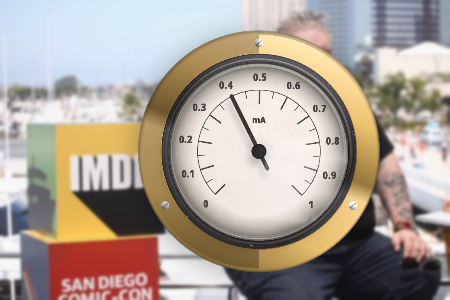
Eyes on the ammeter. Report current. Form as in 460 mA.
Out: 0.4 mA
